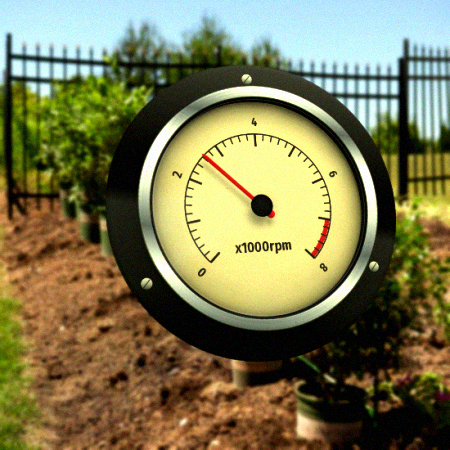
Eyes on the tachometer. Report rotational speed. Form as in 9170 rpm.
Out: 2600 rpm
